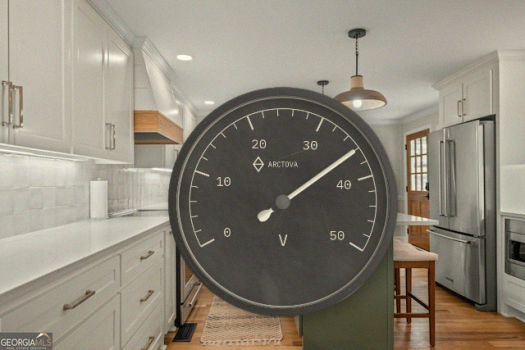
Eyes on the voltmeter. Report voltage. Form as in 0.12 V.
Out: 36 V
